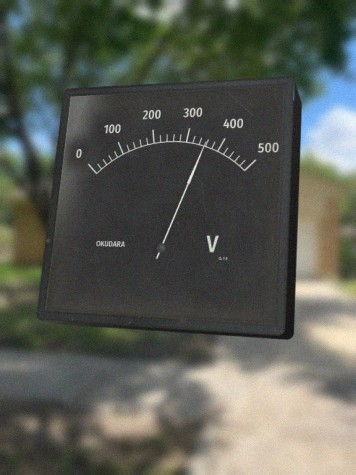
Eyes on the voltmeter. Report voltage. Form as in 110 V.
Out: 360 V
